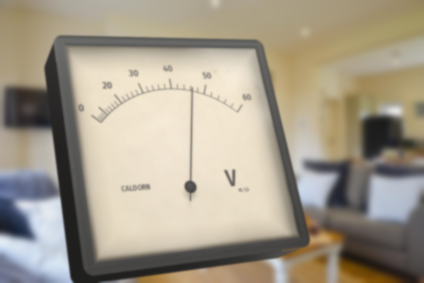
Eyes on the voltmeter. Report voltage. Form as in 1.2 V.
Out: 46 V
